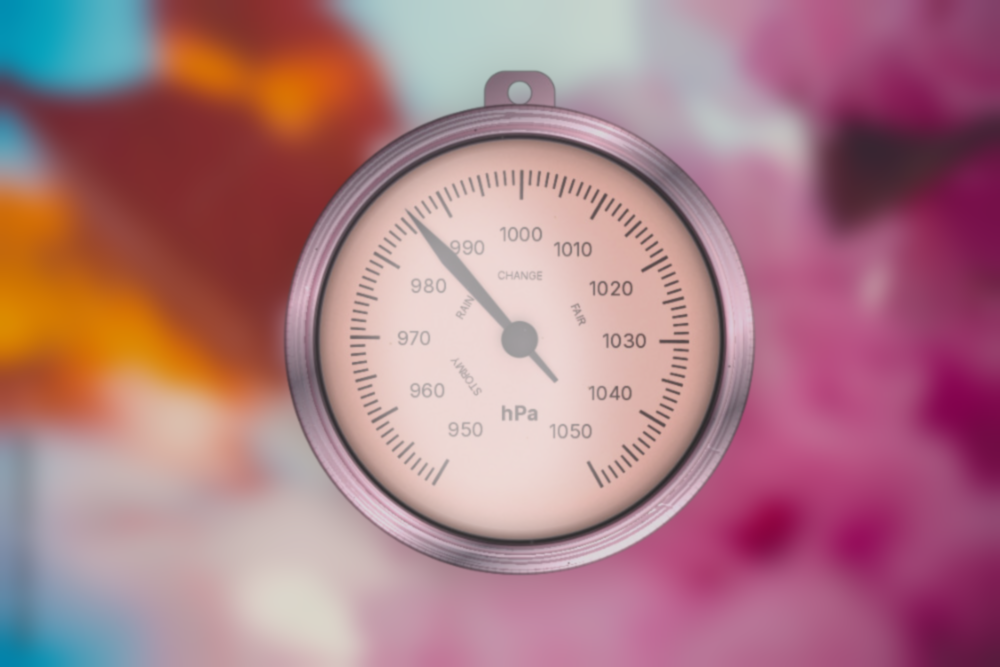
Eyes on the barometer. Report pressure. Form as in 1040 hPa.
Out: 986 hPa
